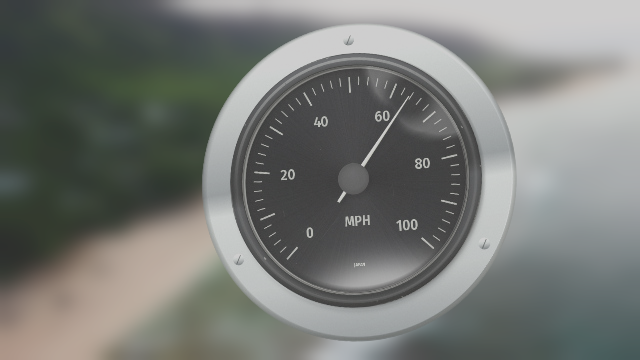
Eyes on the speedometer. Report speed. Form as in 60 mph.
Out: 64 mph
